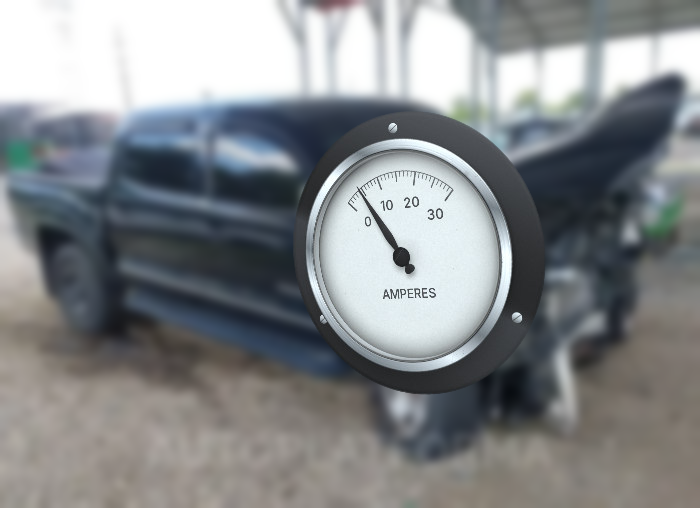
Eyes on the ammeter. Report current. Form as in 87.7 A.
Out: 5 A
